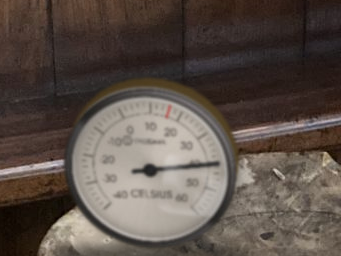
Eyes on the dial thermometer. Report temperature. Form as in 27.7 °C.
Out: 40 °C
